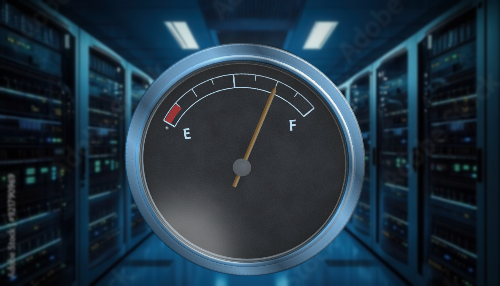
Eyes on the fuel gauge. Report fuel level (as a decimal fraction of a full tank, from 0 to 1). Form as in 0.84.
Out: 0.75
